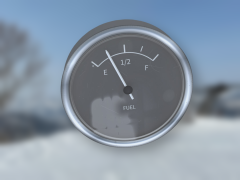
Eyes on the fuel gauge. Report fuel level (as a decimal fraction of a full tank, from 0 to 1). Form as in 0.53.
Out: 0.25
